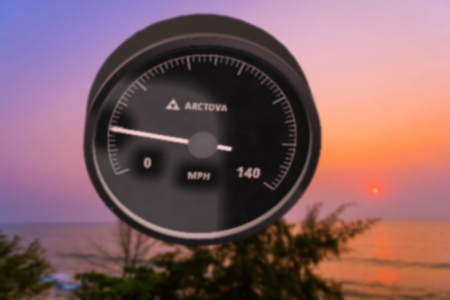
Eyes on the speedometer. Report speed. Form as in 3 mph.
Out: 20 mph
